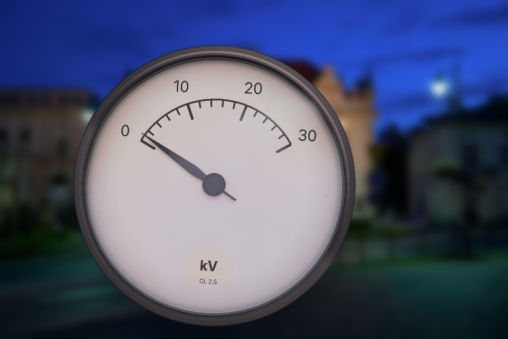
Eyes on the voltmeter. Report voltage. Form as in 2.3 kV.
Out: 1 kV
